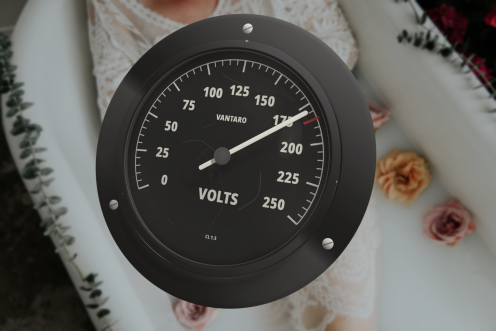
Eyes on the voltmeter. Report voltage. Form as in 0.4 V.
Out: 180 V
